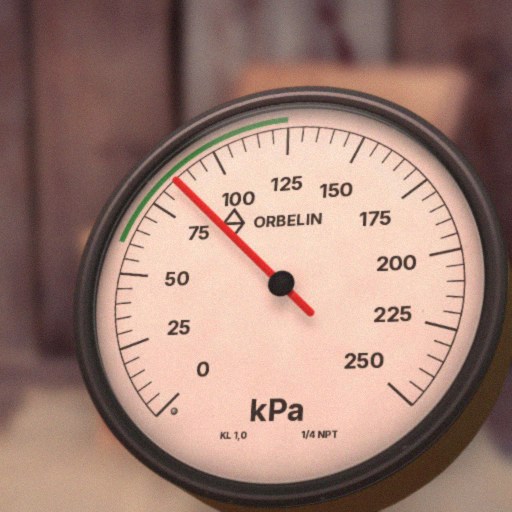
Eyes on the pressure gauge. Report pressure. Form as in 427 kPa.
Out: 85 kPa
